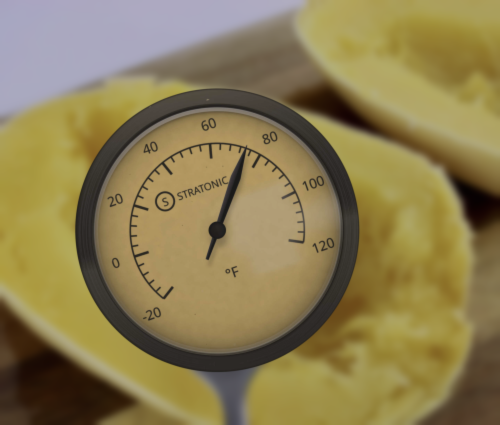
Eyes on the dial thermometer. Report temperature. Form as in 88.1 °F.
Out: 74 °F
